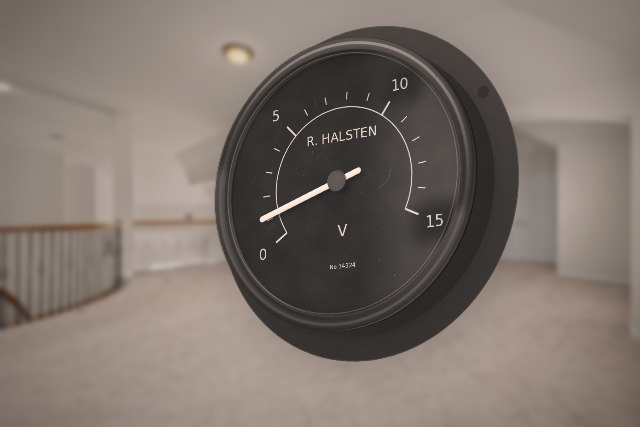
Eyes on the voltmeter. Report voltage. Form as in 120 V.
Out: 1 V
